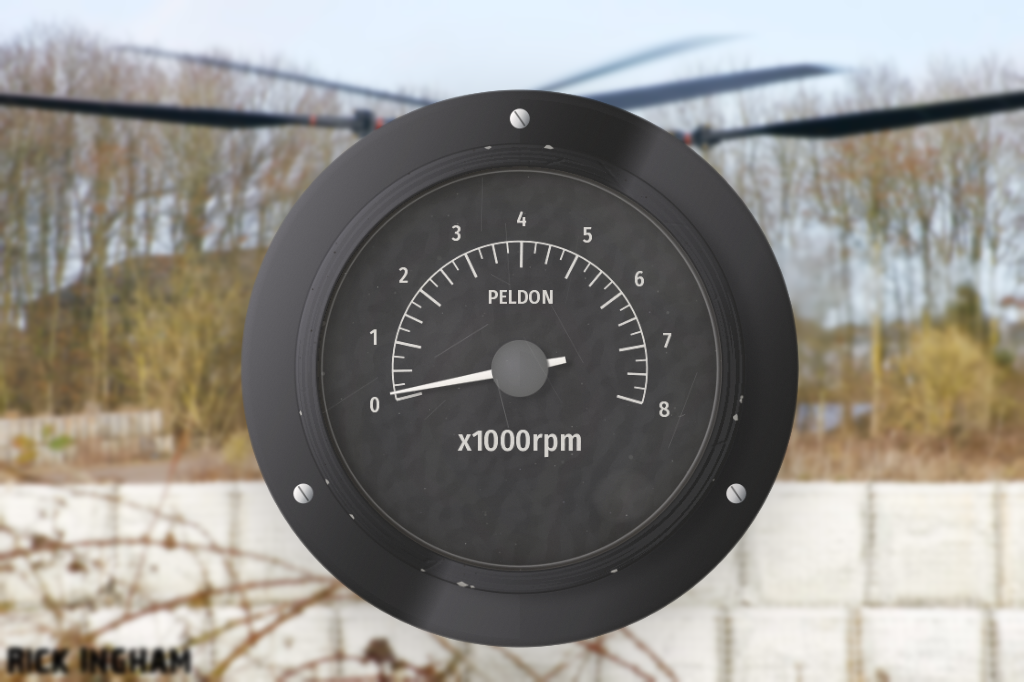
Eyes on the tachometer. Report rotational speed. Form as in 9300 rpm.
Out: 125 rpm
